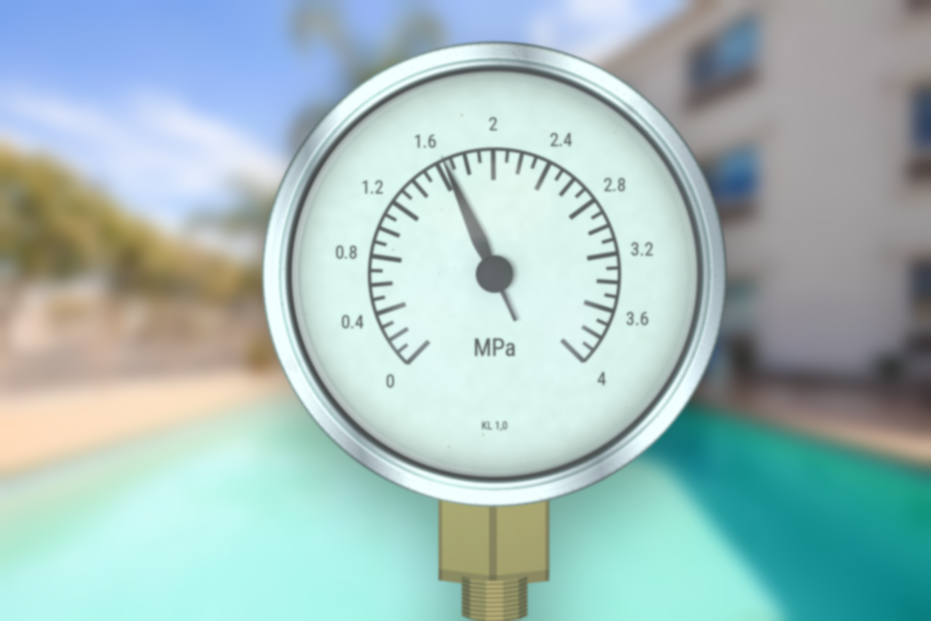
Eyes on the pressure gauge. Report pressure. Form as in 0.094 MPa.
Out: 1.65 MPa
